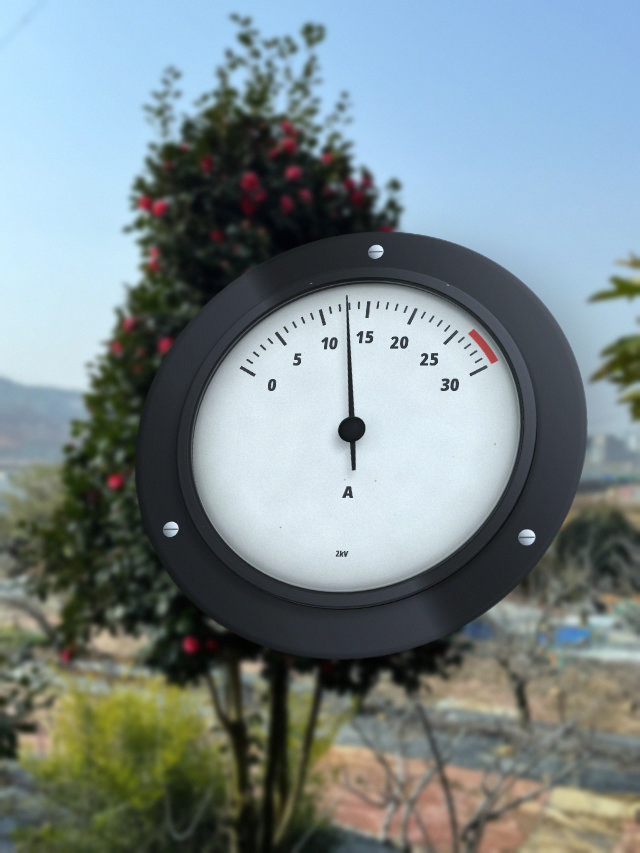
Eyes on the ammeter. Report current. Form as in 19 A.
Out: 13 A
